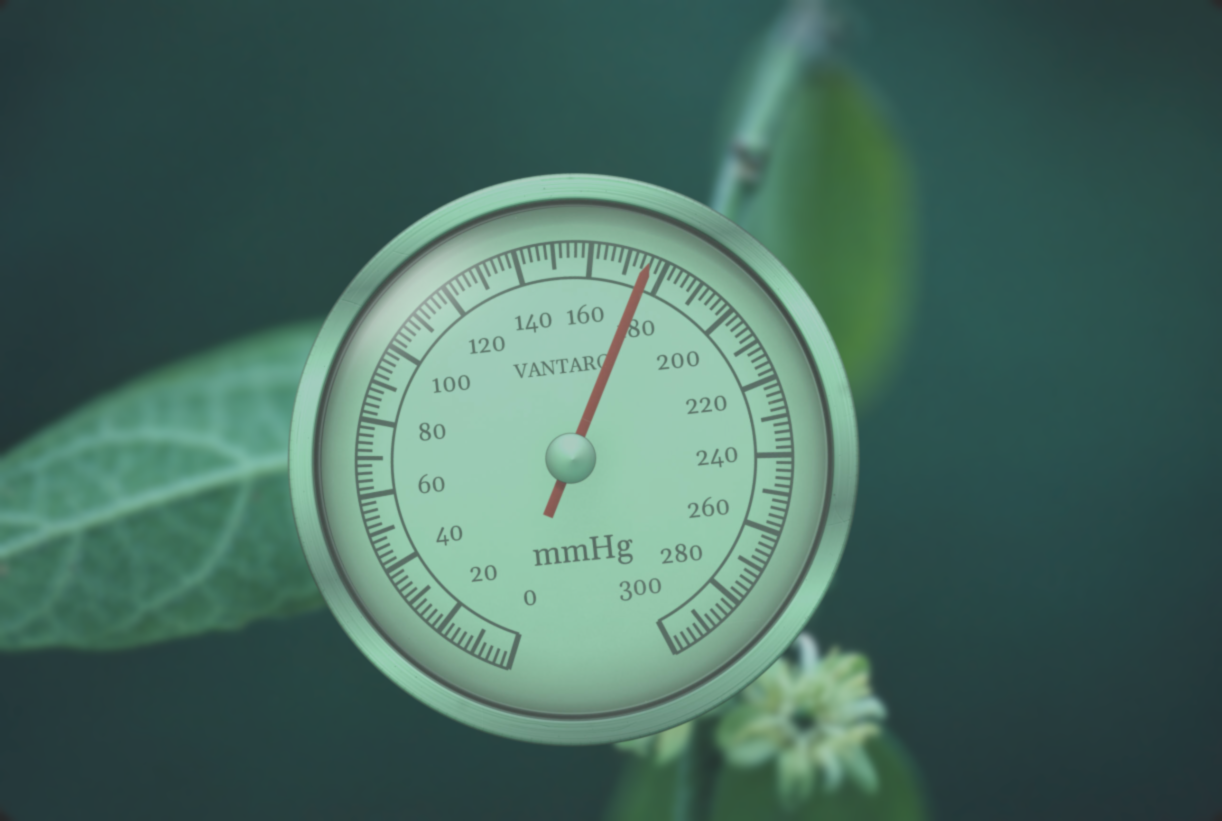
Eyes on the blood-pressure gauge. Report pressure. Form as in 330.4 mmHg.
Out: 176 mmHg
